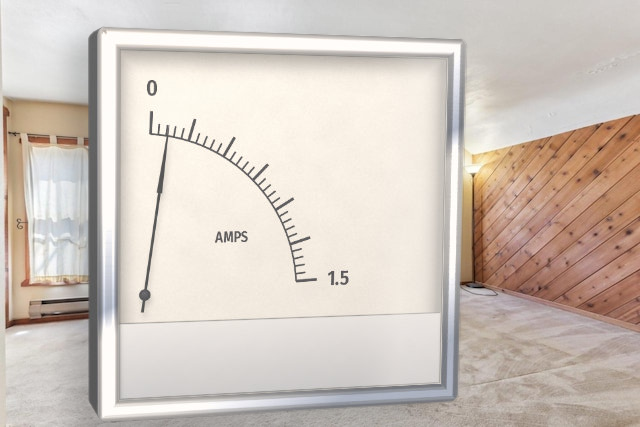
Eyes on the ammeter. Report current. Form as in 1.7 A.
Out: 0.1 A
